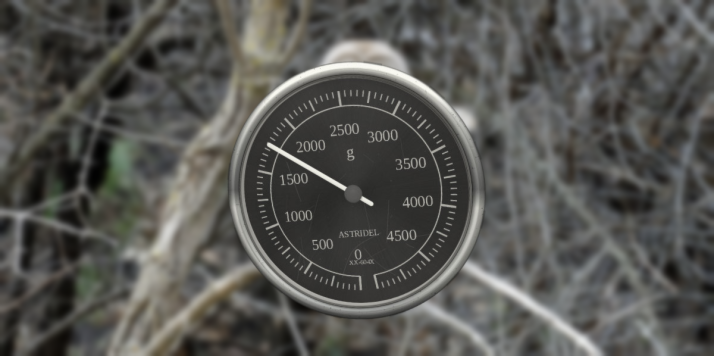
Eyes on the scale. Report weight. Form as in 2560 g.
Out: 1750 g
